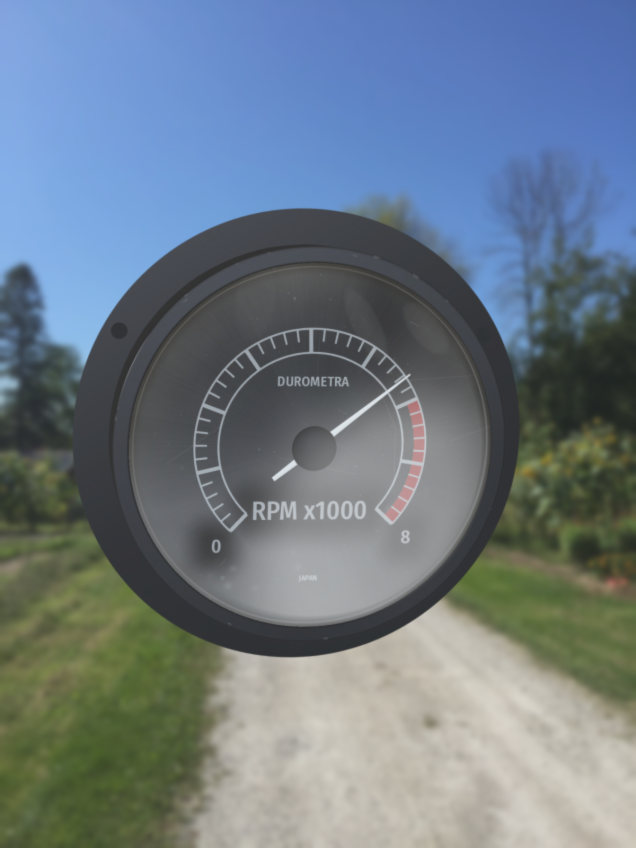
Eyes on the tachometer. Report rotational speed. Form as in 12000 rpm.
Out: 5600 rpm
